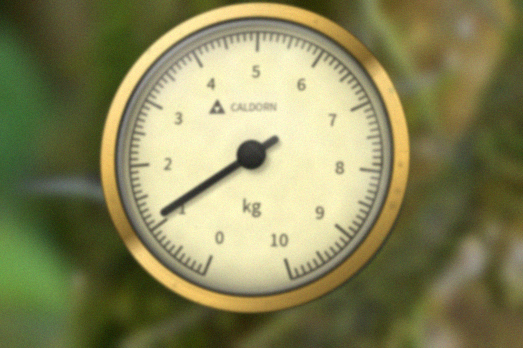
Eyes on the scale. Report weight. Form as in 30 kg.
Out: 1.1 kg
